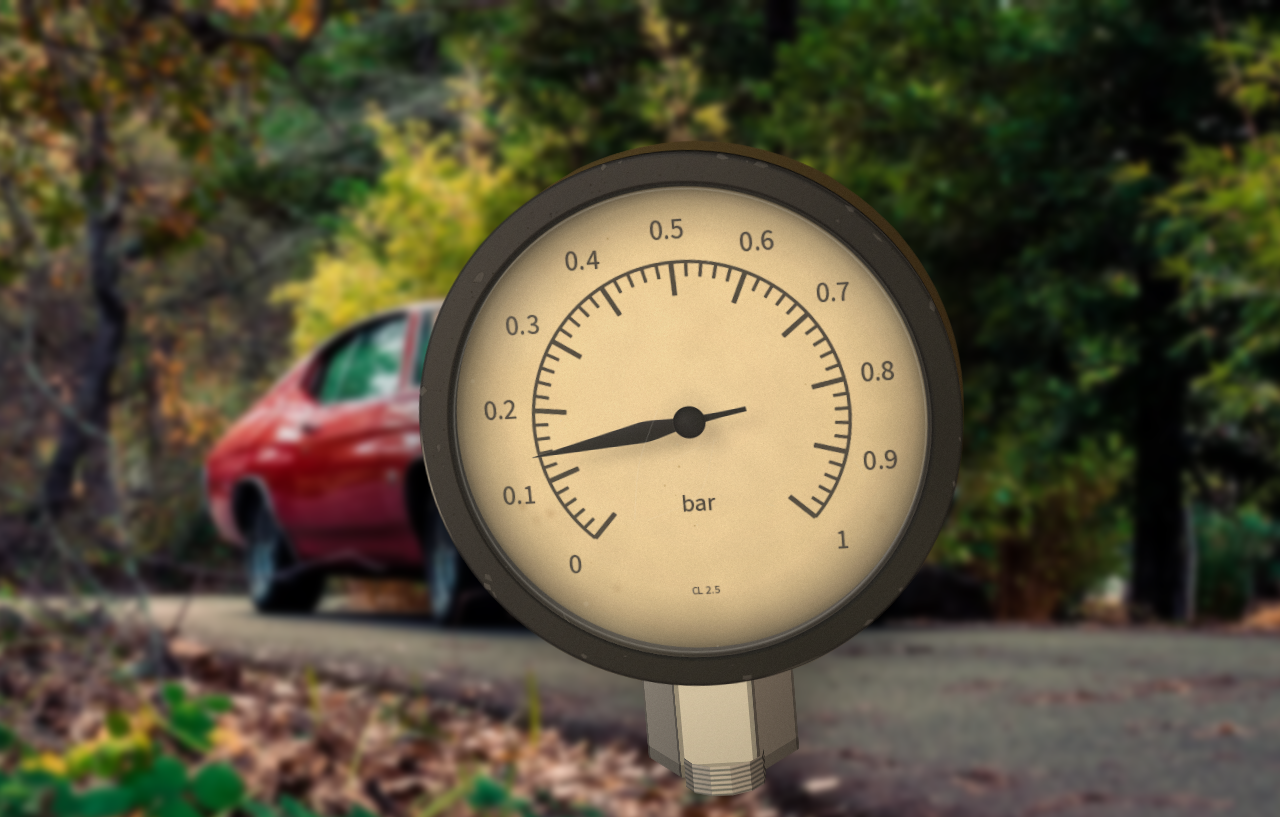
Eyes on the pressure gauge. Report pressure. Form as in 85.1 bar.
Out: 0.14 bar
